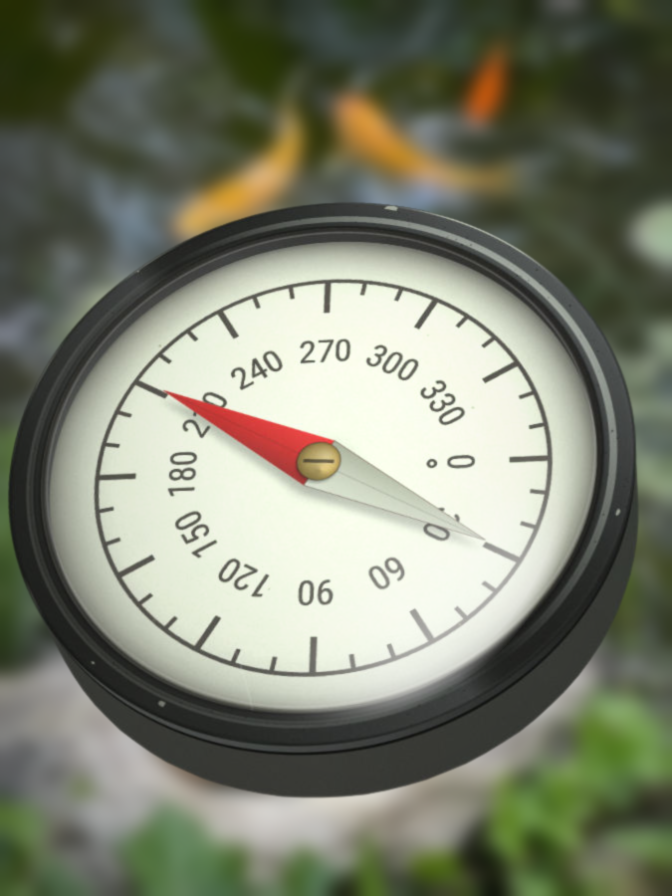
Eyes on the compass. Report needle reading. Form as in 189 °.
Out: 210 °
